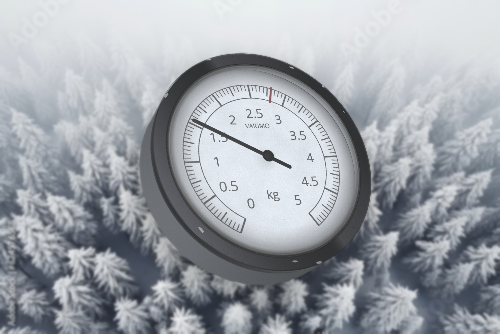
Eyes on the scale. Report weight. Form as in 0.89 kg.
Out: 1.5 kg
